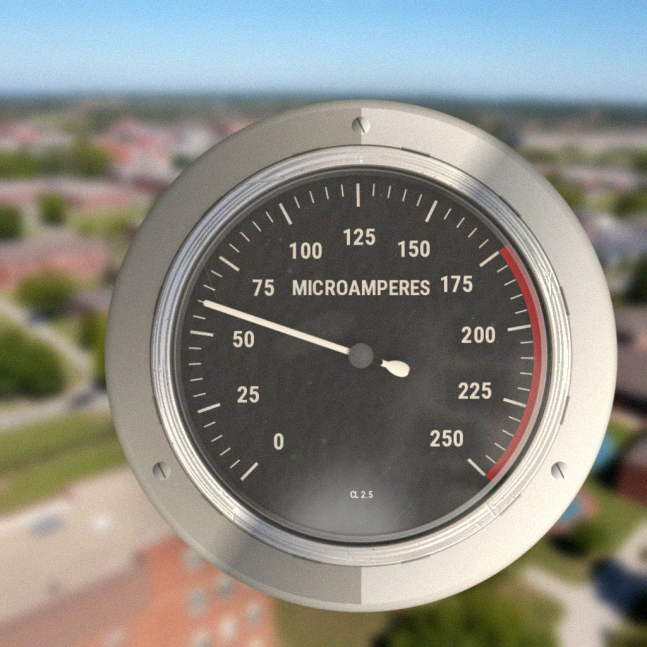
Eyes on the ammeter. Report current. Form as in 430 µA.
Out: 60 µA
